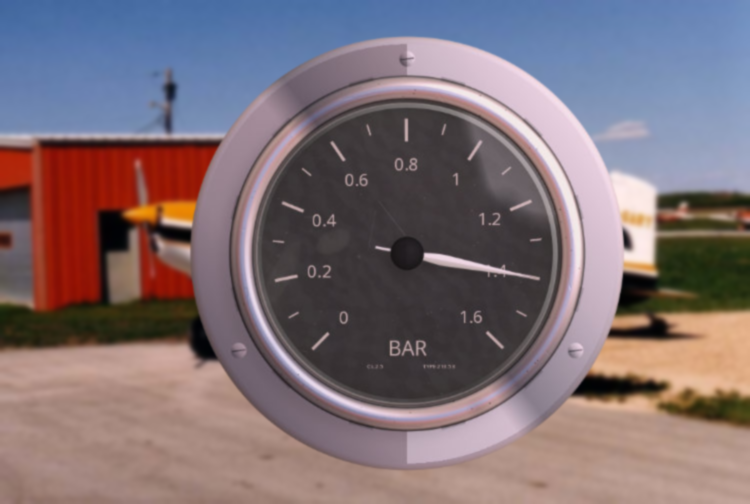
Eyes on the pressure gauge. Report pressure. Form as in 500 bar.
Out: 1.4 bar
